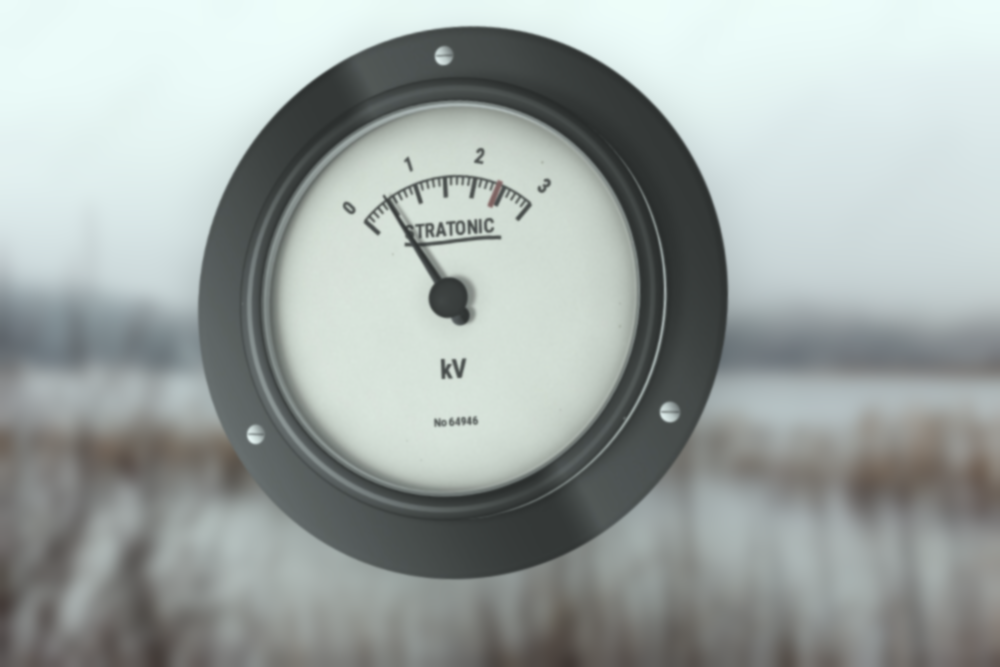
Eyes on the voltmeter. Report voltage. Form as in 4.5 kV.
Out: 0.5 kV
